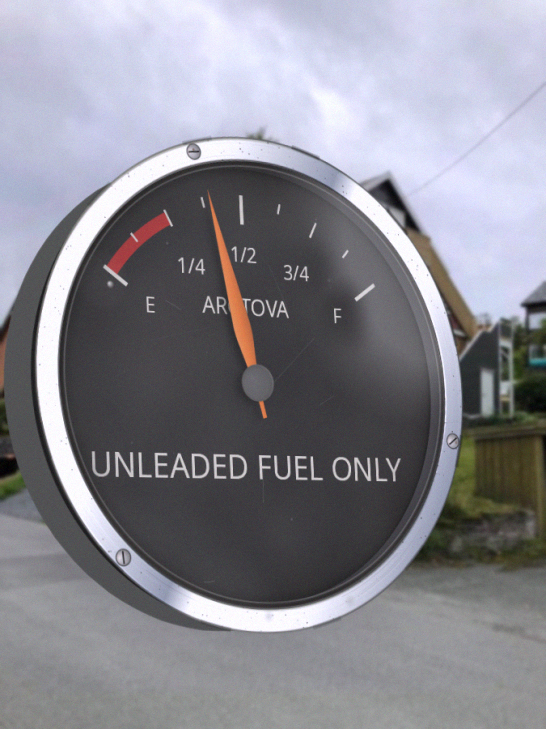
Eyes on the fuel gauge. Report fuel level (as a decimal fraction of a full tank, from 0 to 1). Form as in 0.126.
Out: 0.375
